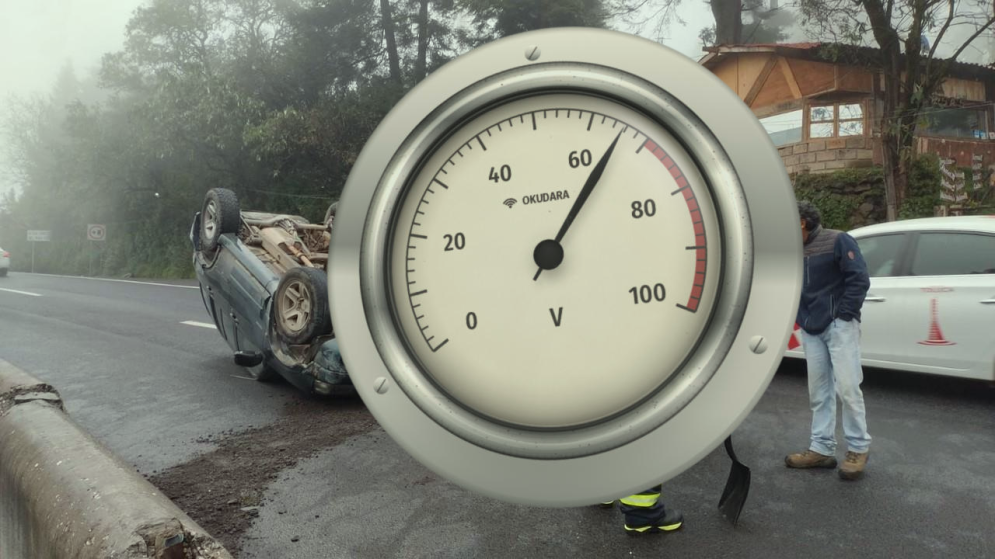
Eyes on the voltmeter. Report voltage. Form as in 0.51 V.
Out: 66 V
